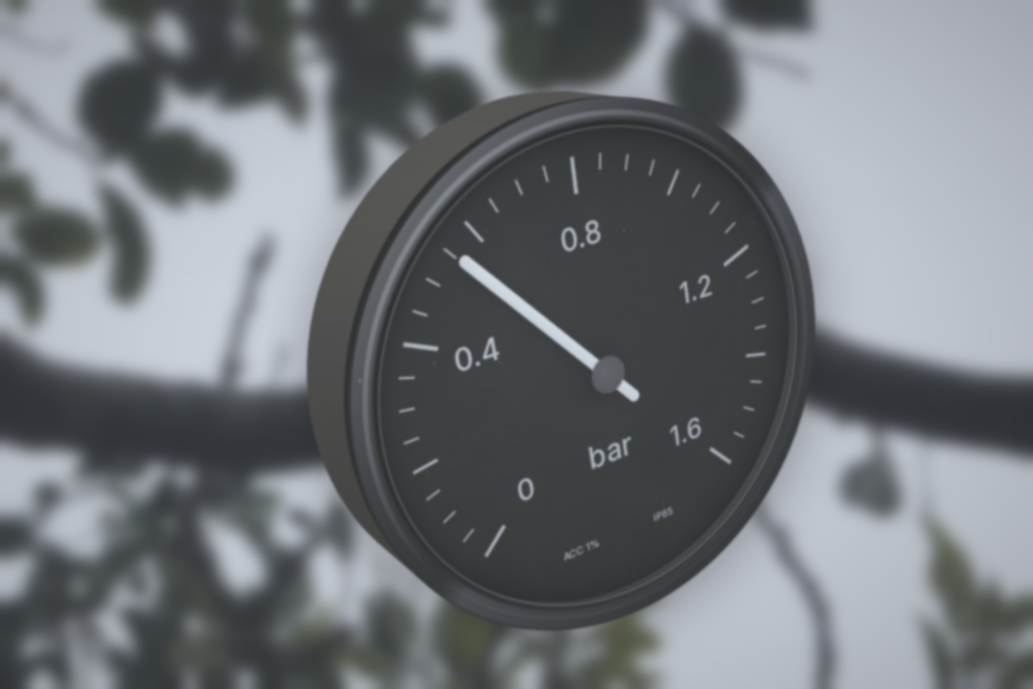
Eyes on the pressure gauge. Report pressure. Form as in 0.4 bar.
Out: 0.55 bar
